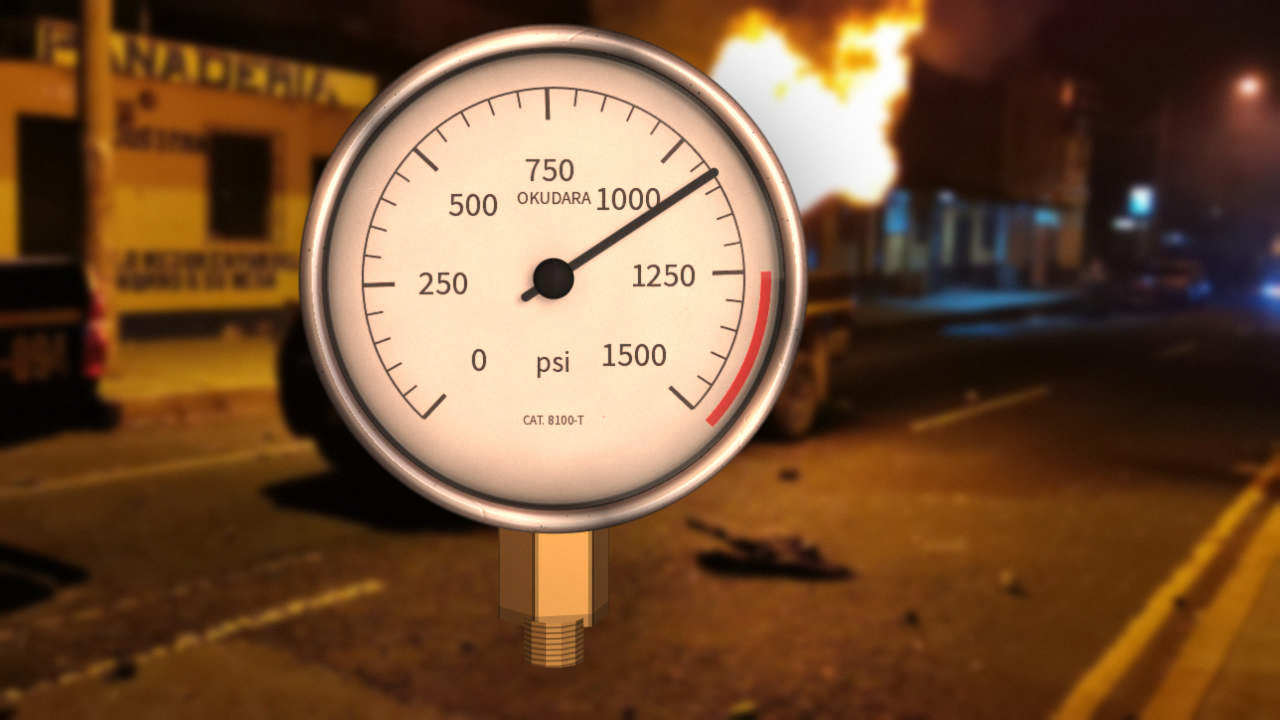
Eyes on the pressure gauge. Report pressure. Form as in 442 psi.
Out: 1075 psi
